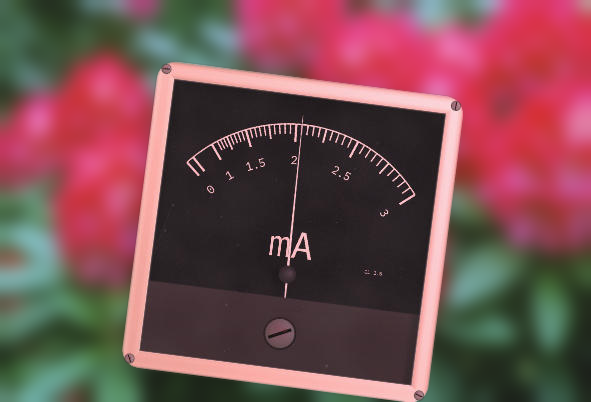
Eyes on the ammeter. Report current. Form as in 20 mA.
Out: 2.05 mA
